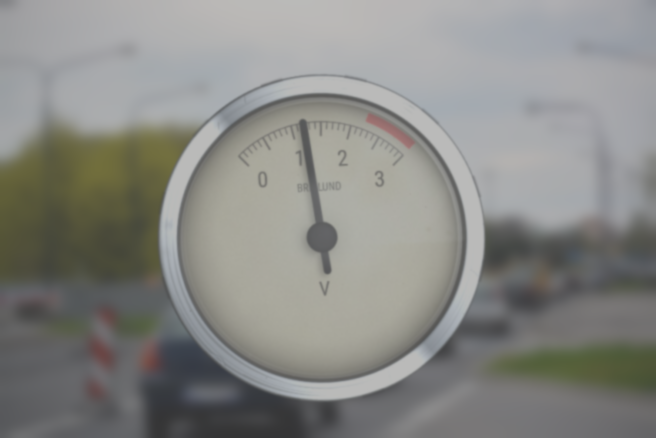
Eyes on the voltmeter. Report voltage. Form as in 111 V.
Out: 1.2 V
